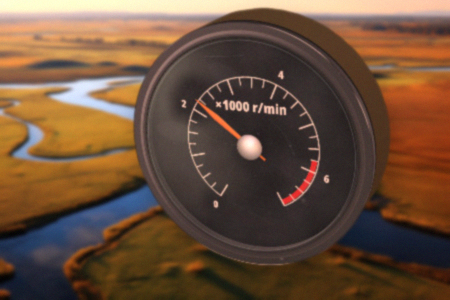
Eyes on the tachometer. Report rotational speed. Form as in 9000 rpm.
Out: 2250 rpm
